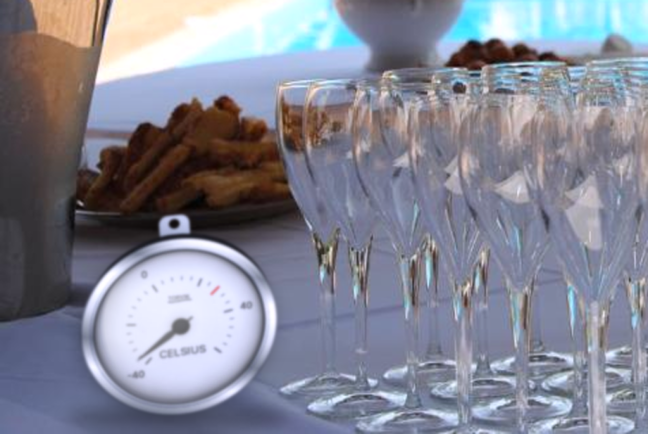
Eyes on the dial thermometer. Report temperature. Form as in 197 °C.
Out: -36 °C
